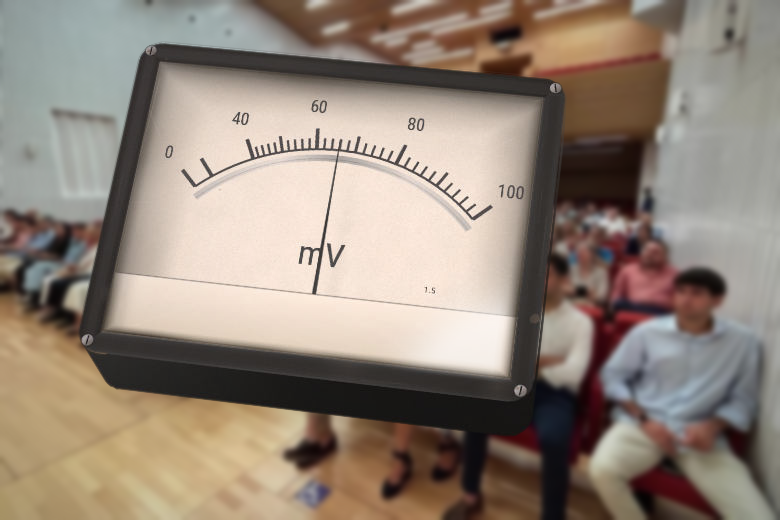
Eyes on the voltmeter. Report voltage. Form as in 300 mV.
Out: 66 mV
